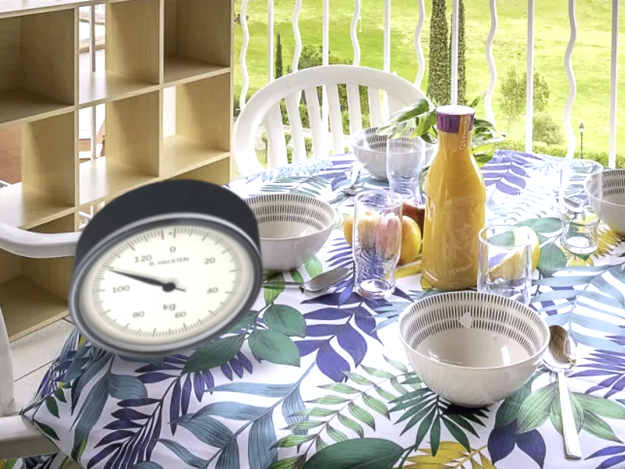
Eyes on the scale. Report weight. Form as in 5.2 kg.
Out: 110 kg
